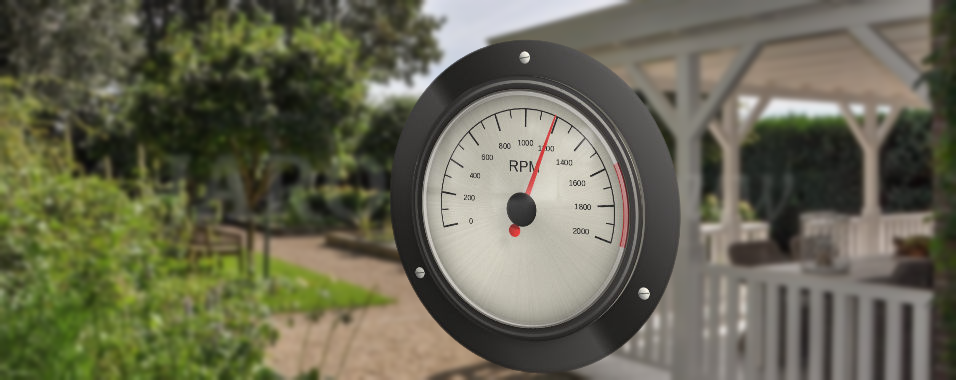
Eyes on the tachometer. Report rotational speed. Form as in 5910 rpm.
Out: 1200 rpm
